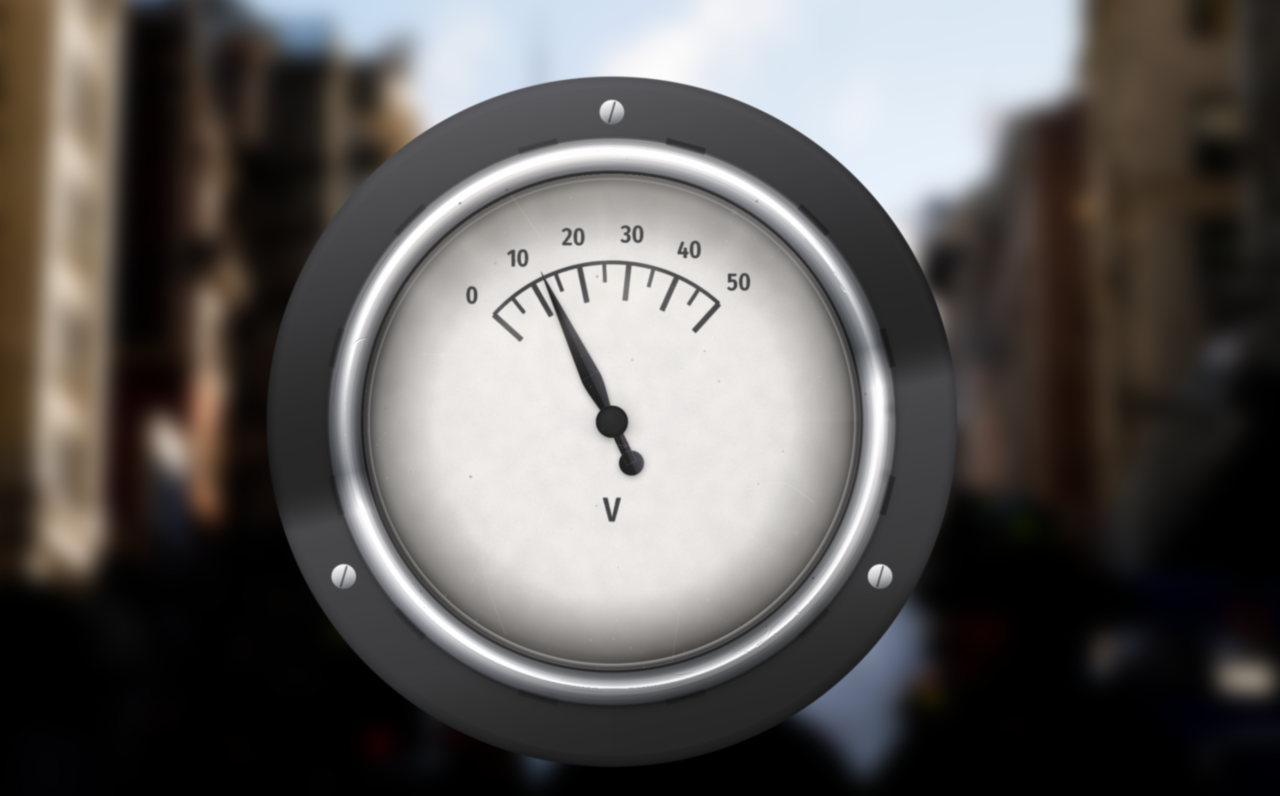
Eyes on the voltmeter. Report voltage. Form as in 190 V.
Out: 12.5 V
